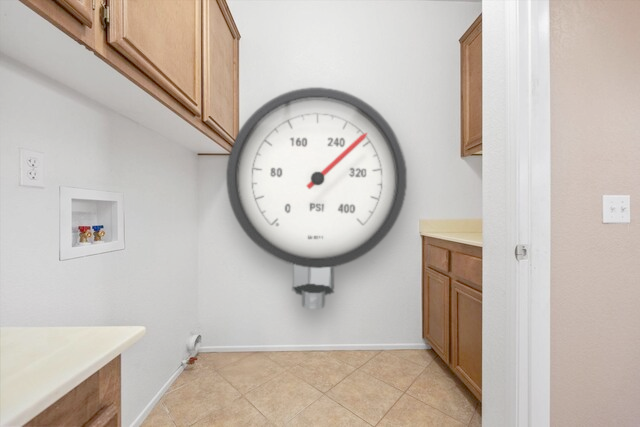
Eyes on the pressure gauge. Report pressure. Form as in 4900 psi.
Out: 270 psi
